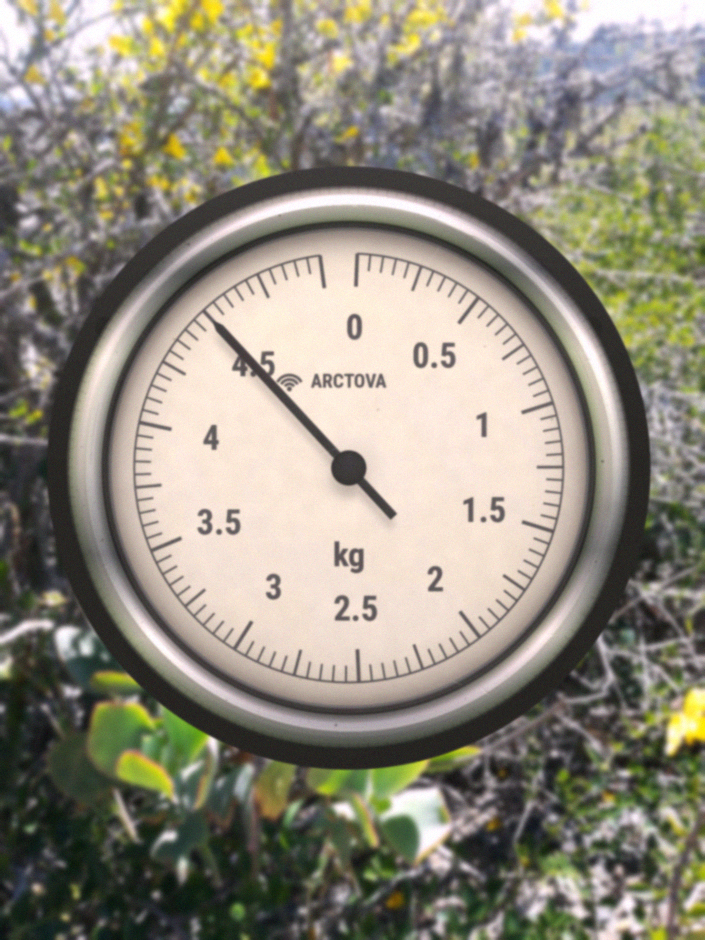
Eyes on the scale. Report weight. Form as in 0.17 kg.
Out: 4.5 kg
